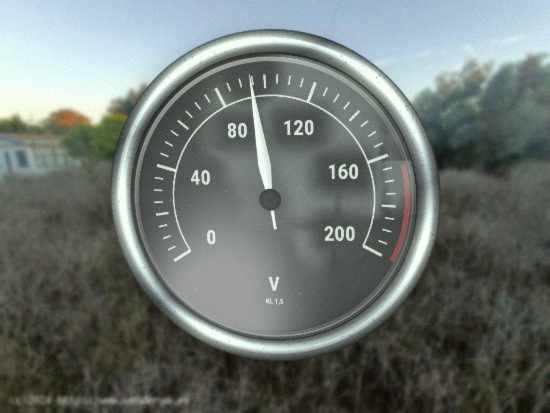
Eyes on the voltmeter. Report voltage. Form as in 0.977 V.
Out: 95 V
